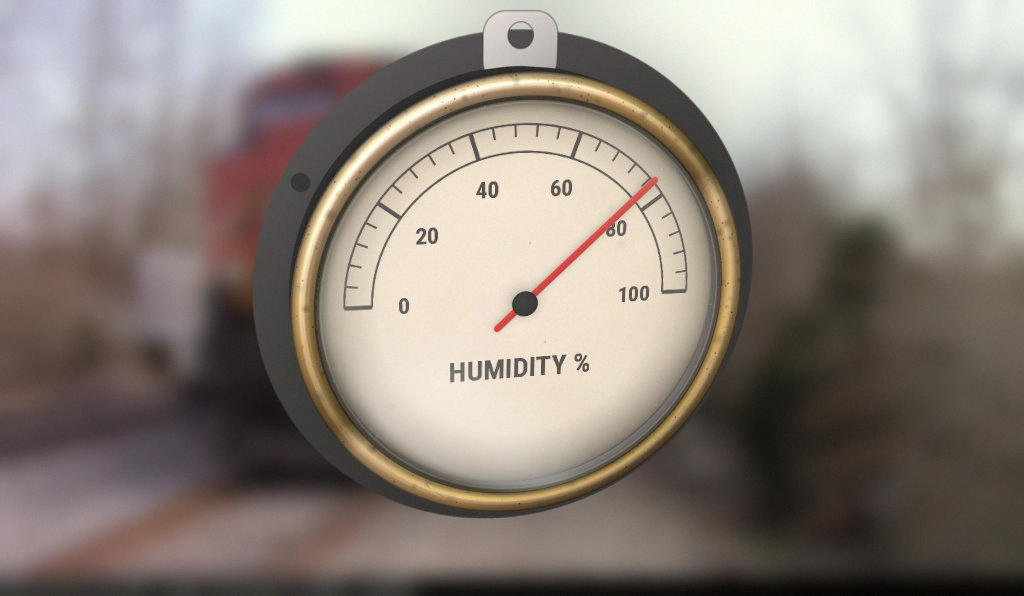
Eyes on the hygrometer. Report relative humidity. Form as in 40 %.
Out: 76 %
